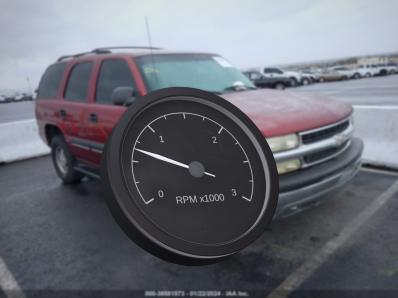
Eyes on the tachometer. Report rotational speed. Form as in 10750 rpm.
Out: 625 rpm
